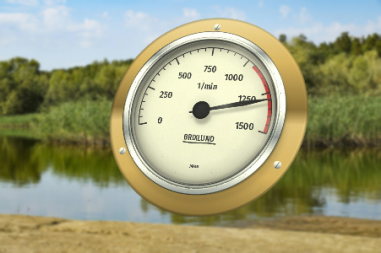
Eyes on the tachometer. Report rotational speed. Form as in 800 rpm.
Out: 1300 rpm
